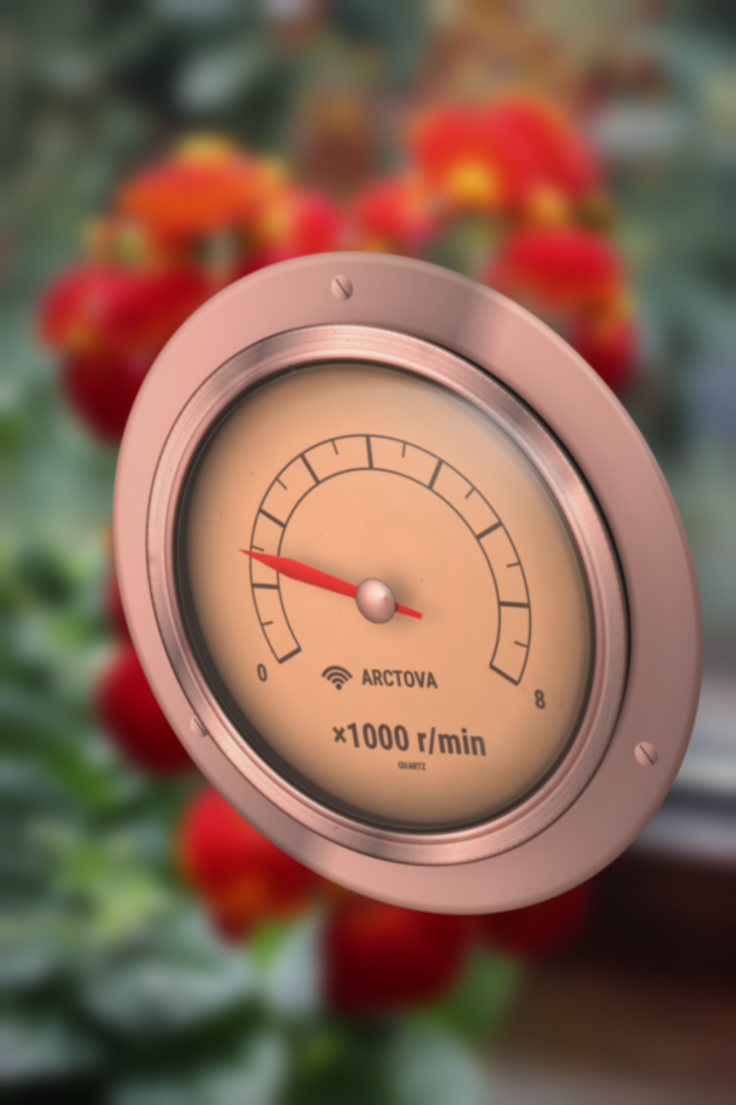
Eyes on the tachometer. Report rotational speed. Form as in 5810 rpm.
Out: 1500 rpm
